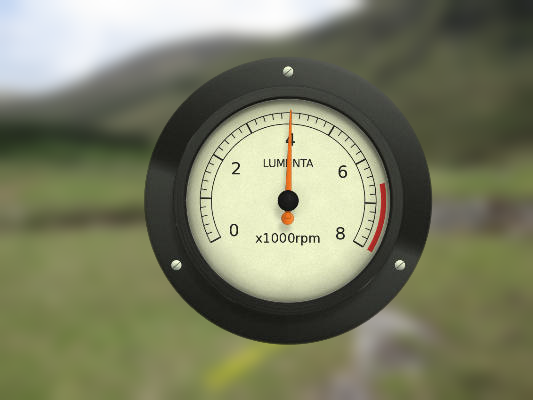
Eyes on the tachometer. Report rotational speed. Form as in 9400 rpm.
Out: 4000 rpm
